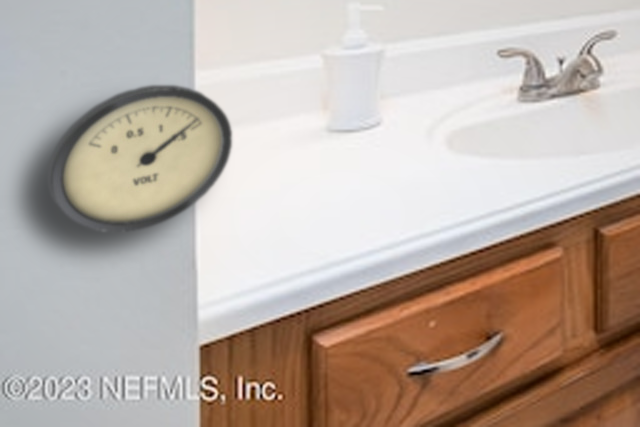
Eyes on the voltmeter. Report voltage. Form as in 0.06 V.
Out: 1.4 V
